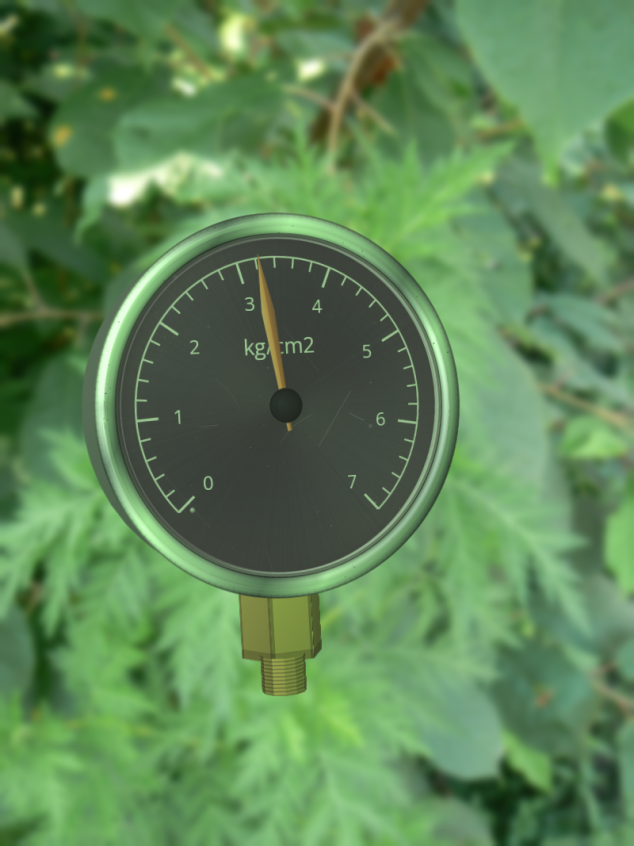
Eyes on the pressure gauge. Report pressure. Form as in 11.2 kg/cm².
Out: 3.2 kg/cm²
